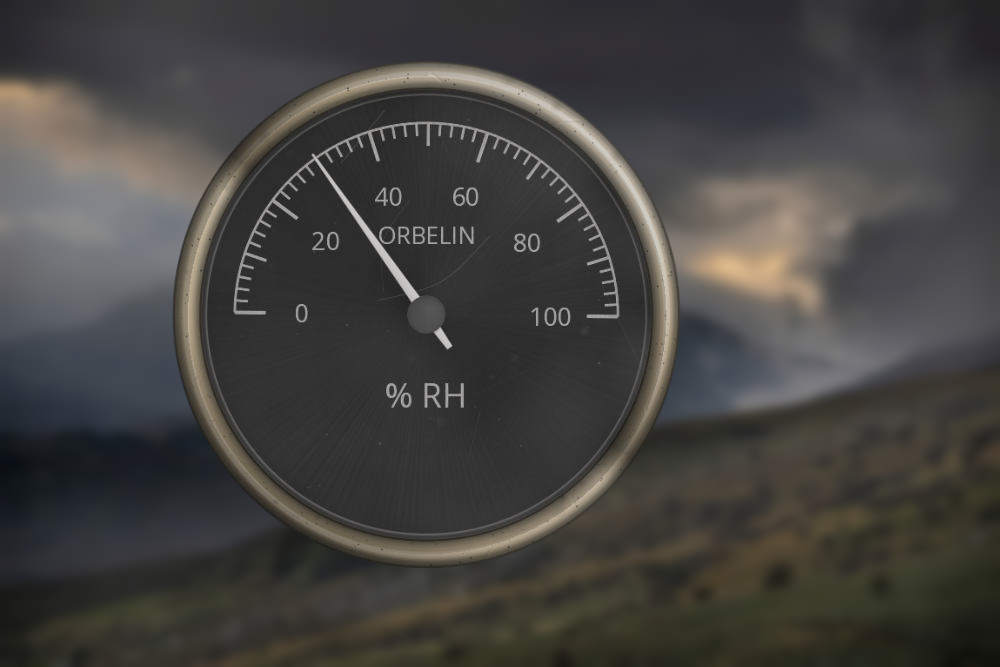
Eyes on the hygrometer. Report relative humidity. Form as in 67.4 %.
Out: 30 %
